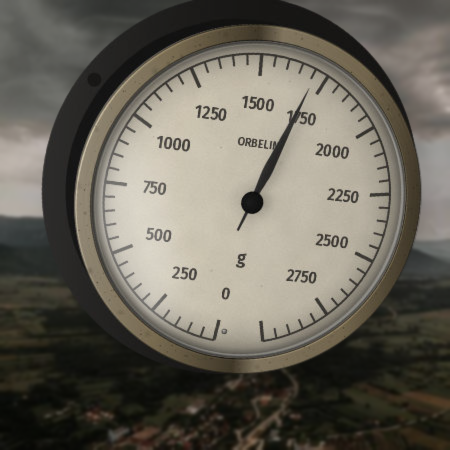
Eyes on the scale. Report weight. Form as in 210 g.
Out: 1700 g
